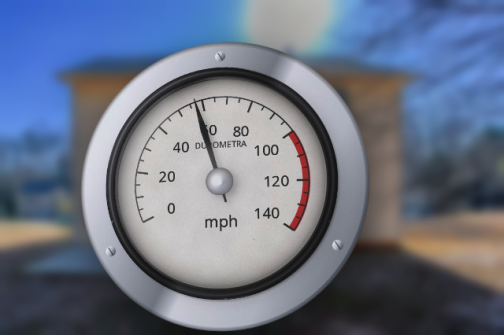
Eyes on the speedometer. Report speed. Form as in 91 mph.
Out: 57.5 mph
